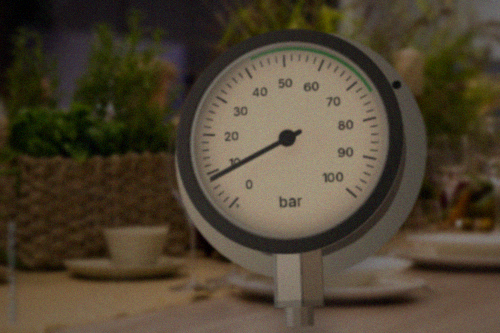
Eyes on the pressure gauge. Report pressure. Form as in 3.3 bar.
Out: 8 bar
